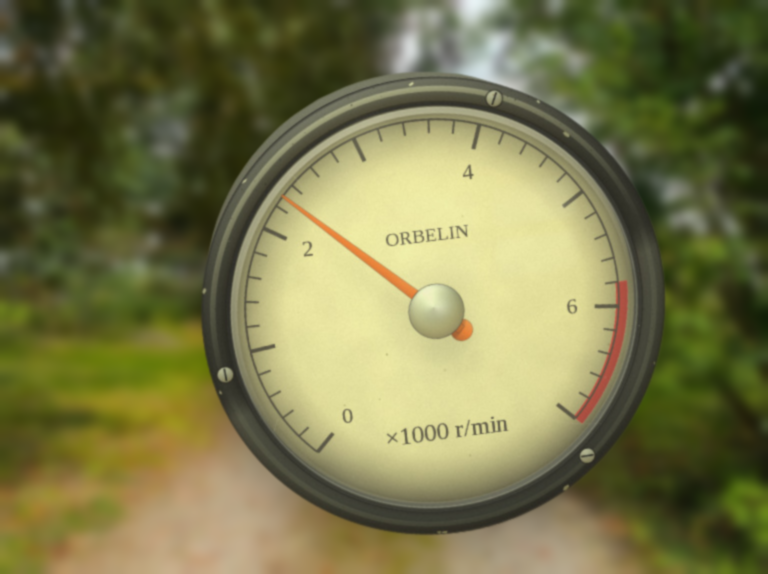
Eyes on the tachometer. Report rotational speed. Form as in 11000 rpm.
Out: 2300 rpm
